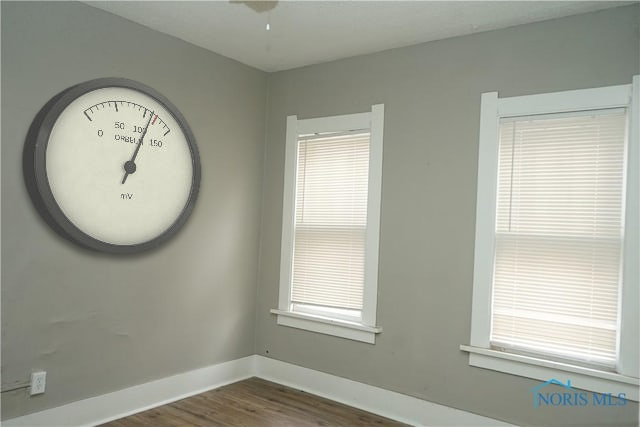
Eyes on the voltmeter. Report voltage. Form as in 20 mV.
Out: 110 mV
